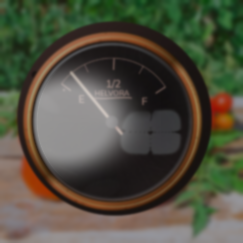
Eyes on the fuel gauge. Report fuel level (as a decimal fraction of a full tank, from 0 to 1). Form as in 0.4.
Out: 0.125
